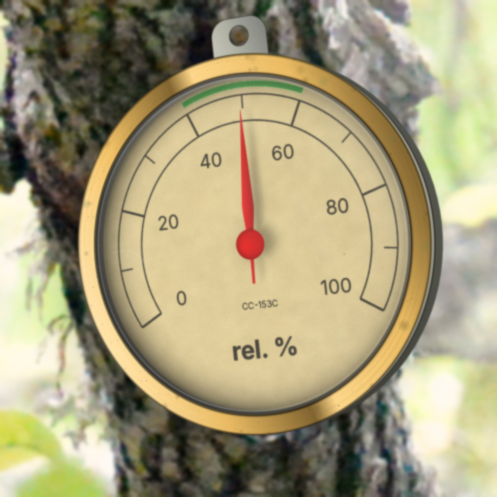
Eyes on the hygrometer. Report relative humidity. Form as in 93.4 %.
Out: 50 %
